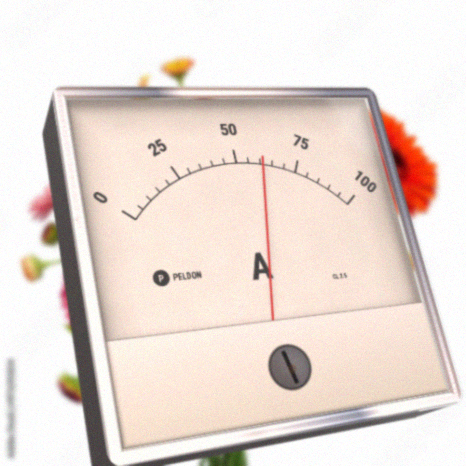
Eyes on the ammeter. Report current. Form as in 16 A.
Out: 60 A
